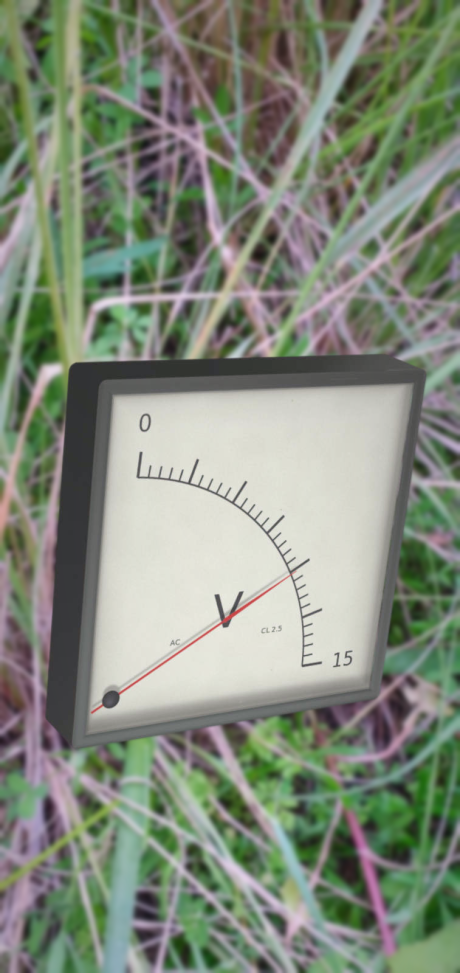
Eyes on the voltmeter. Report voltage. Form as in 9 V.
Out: 10 V
